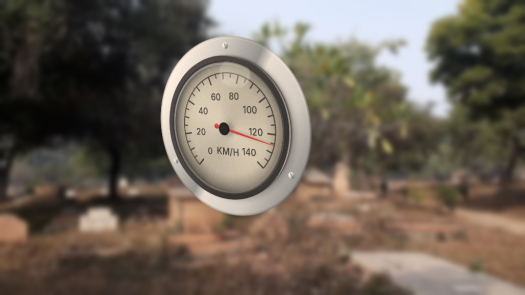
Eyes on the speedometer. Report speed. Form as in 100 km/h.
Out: 125 km/h
